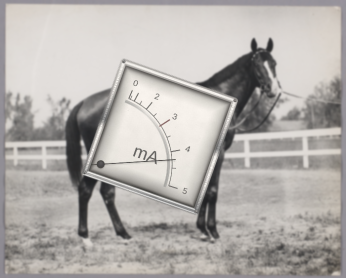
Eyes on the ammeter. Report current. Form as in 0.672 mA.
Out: 4.25 mA
